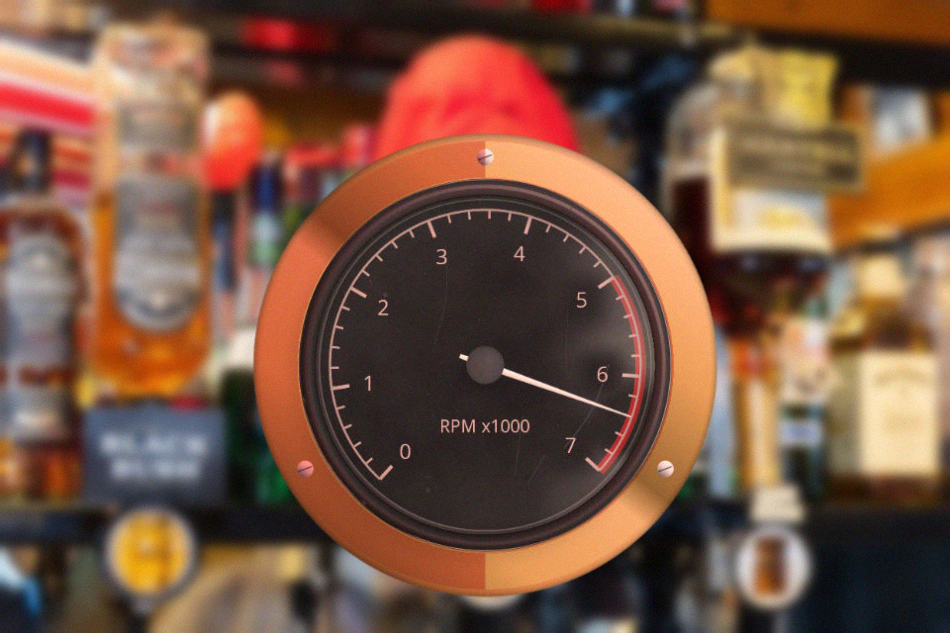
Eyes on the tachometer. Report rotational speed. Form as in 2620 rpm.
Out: 6400 rpm
